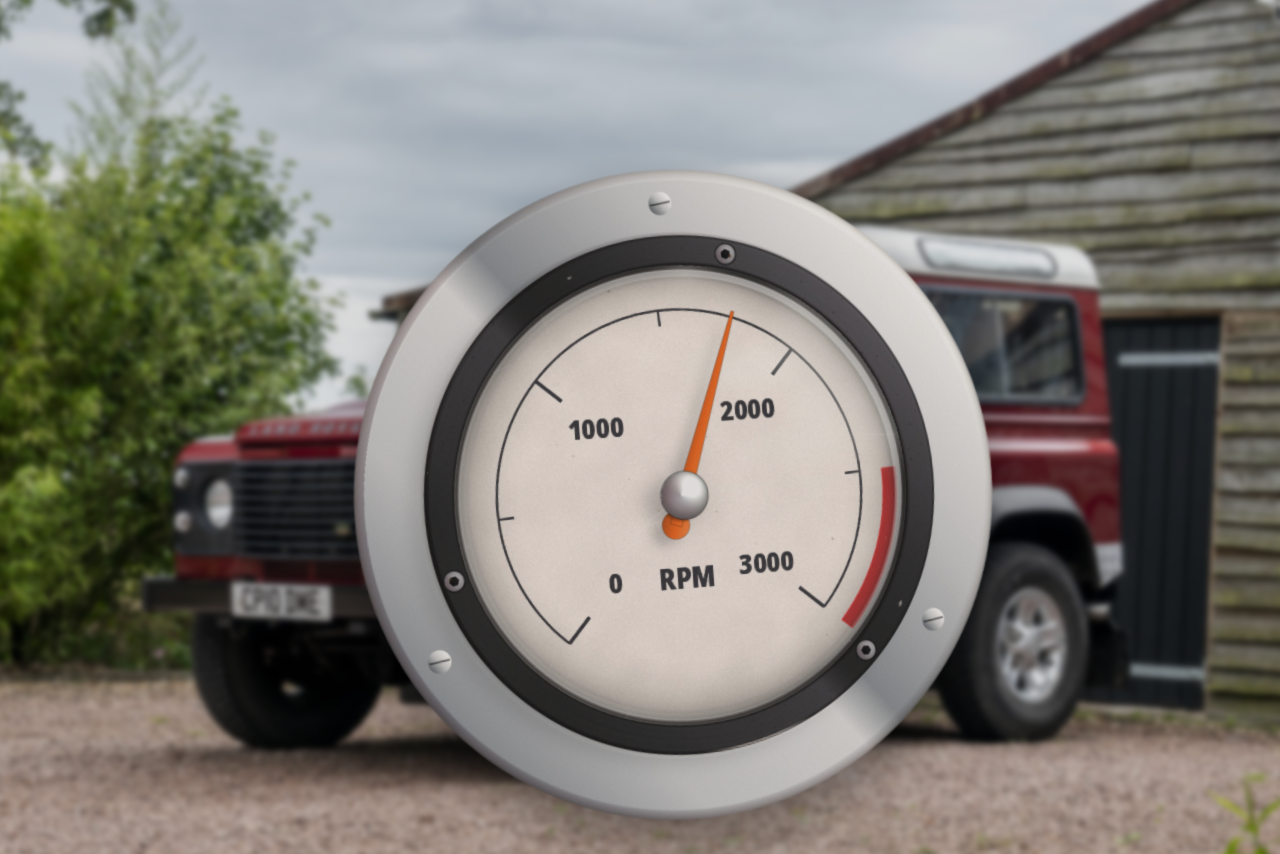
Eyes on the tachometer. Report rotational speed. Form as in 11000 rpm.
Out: 1750 rpm
